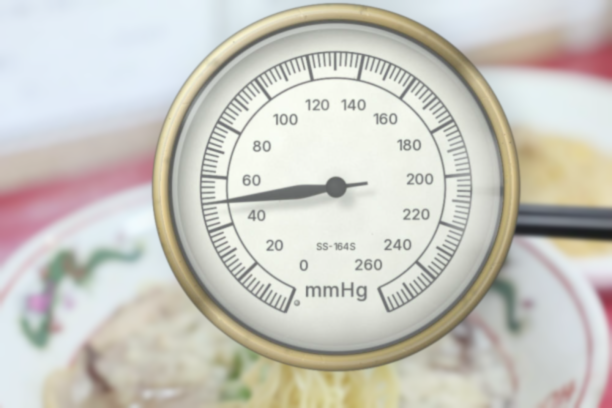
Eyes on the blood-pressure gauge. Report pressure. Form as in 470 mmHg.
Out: 50 mmHg
